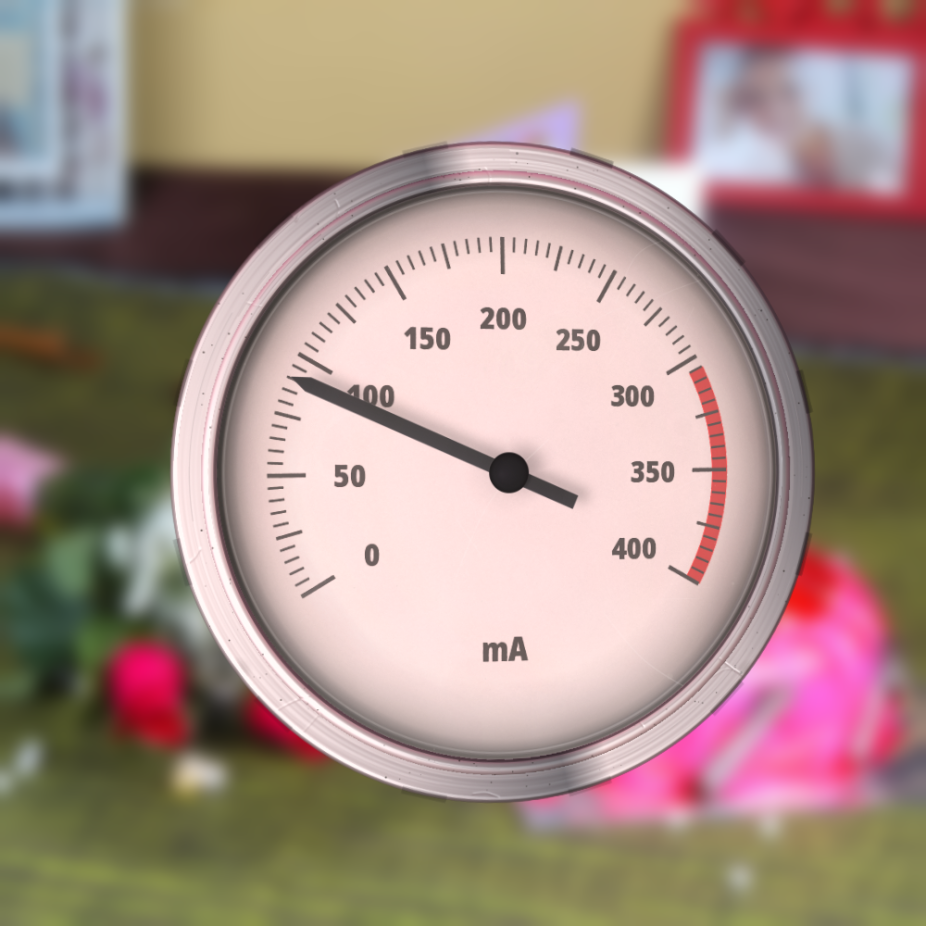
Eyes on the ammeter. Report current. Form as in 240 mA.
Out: 90 mA
